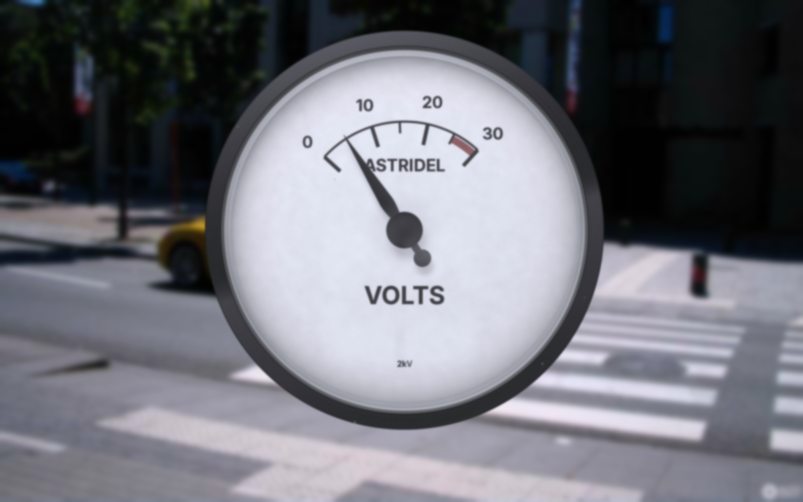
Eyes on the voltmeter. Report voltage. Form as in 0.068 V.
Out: 5 V
